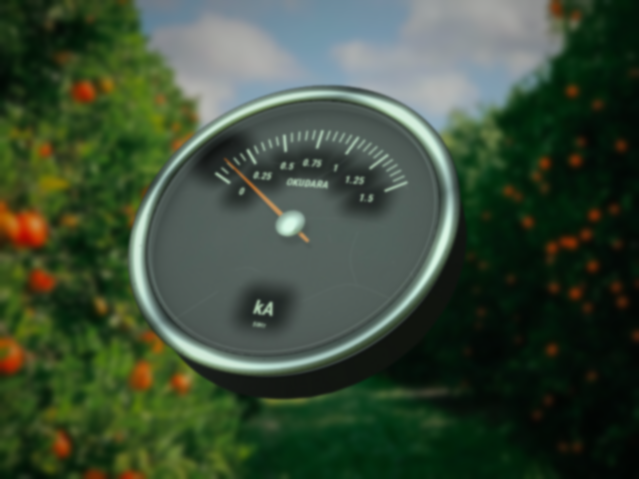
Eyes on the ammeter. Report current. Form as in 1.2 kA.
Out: 0.1 kA
